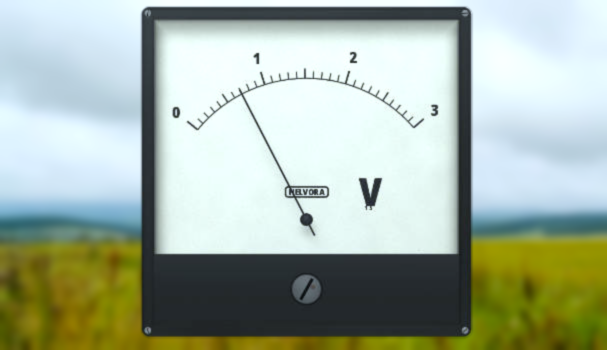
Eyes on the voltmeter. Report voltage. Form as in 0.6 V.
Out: 0.7 V
